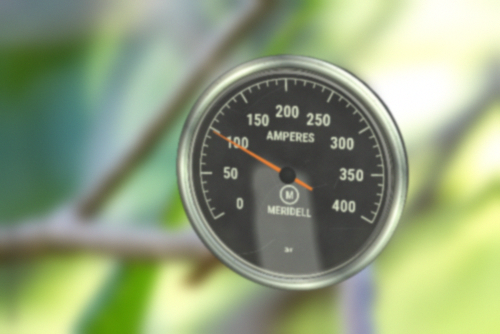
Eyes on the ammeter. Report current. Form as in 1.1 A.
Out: 100 A
